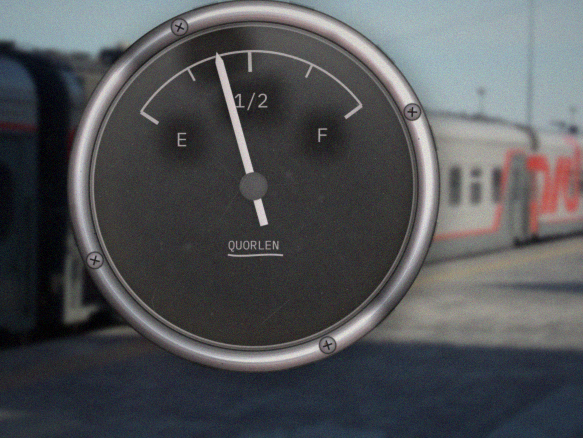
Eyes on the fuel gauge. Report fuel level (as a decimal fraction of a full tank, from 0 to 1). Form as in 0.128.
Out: 0.375
